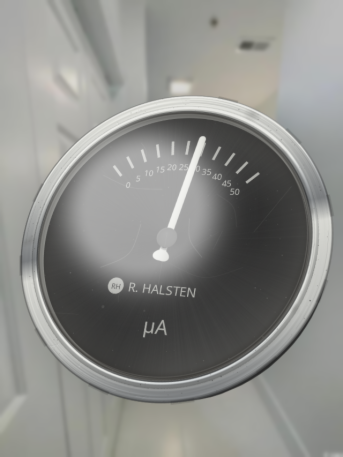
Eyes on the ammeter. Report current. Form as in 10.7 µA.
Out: 30 µA
